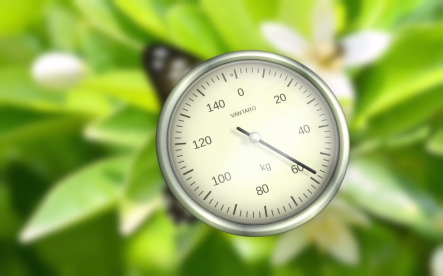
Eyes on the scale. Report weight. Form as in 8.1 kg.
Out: 58 kg
